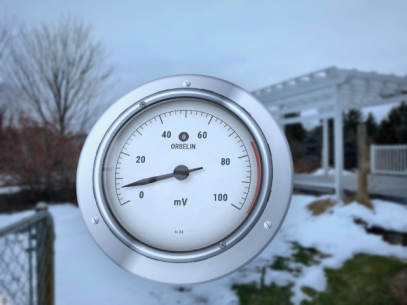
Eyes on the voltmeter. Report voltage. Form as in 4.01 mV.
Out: 6 mV
